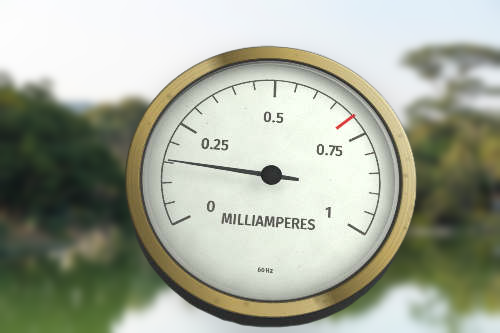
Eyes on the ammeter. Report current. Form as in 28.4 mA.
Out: 0.15 mA
